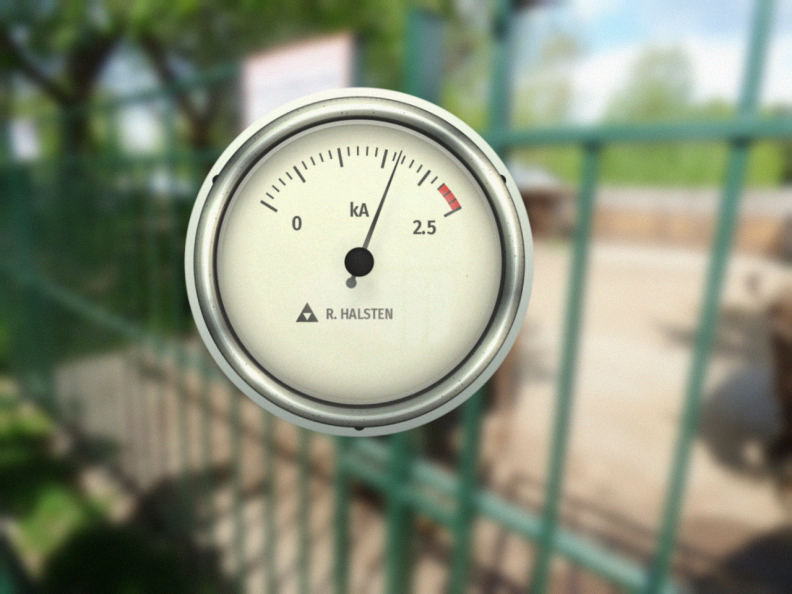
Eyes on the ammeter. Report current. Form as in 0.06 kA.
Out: 1.65 kA
